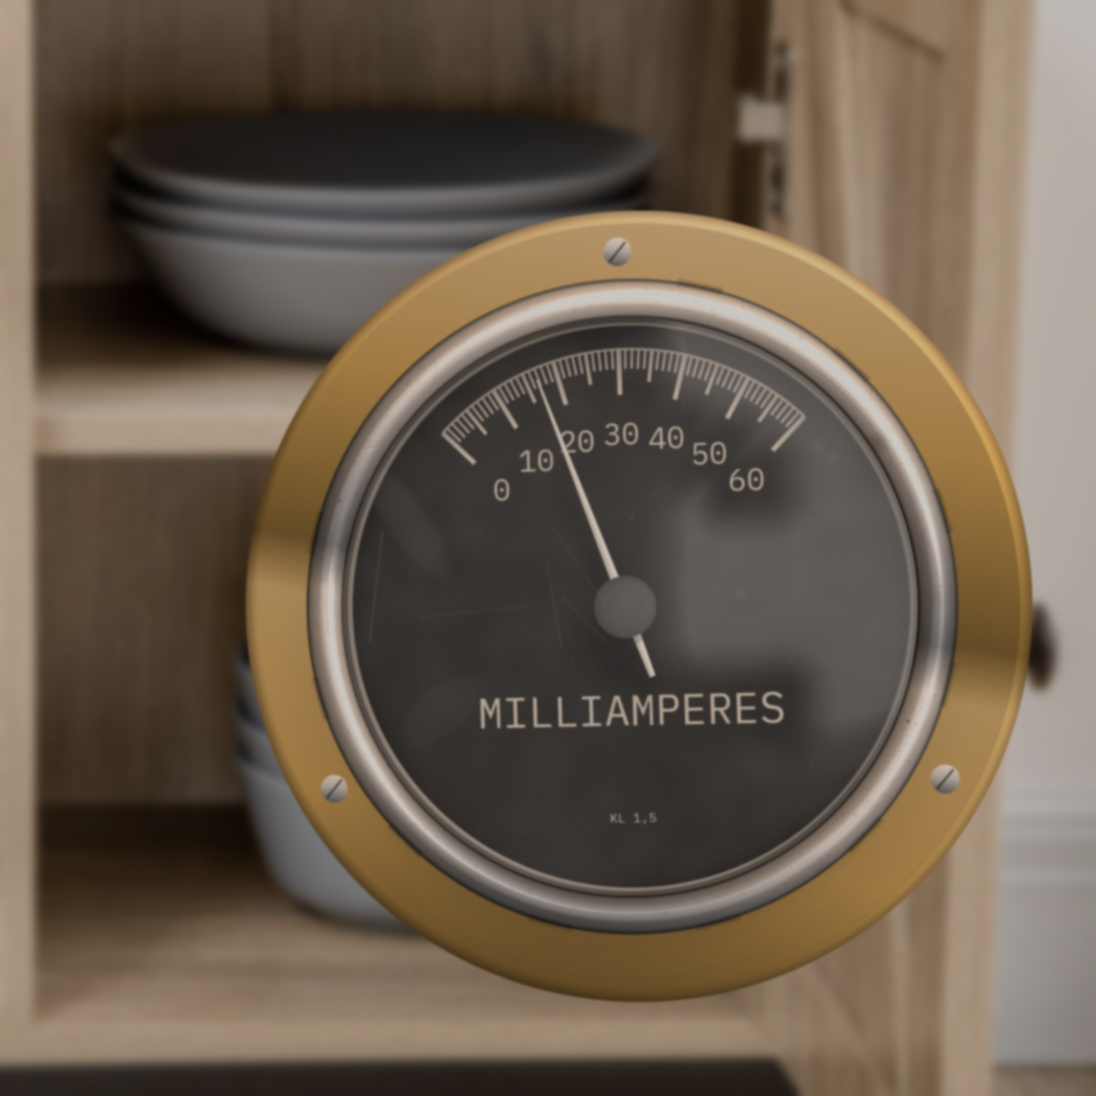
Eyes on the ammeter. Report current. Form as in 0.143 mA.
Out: 17 mA
